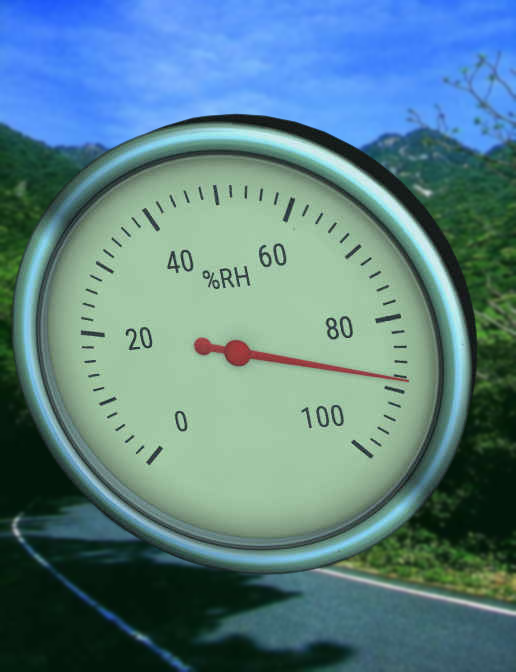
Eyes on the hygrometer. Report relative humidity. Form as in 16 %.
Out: 88 %
